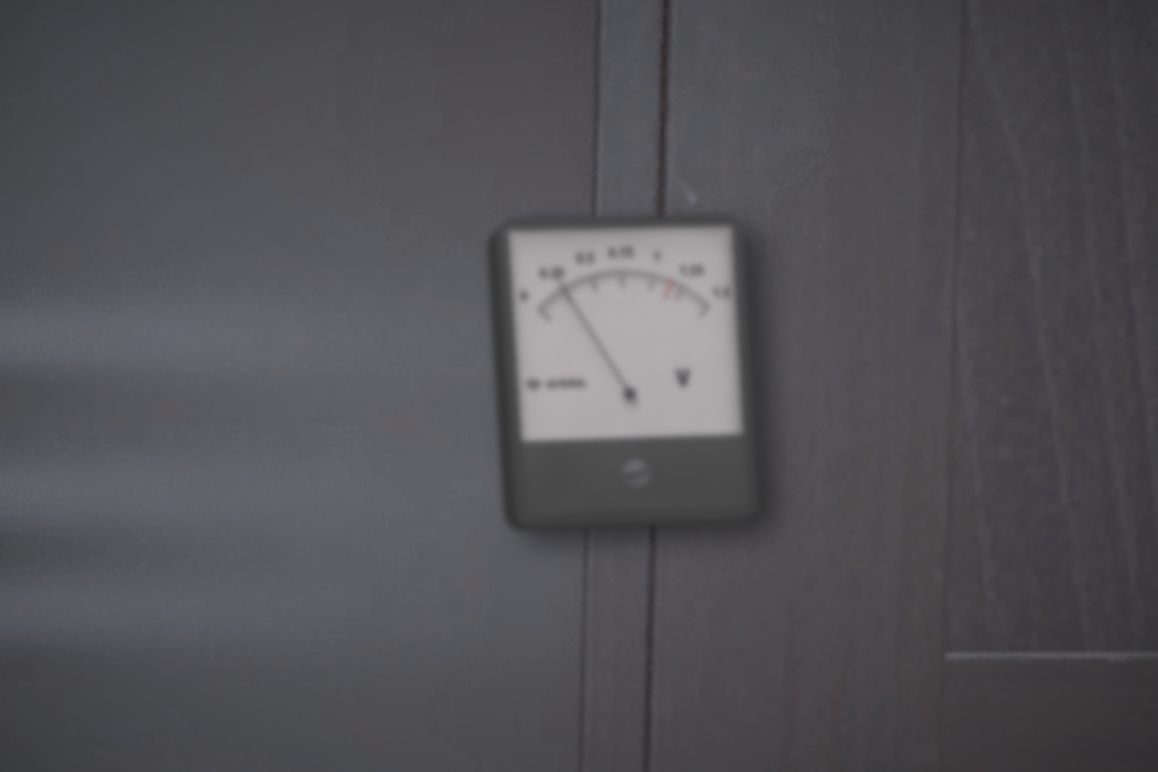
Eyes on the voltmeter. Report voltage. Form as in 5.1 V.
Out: 0.25 V
